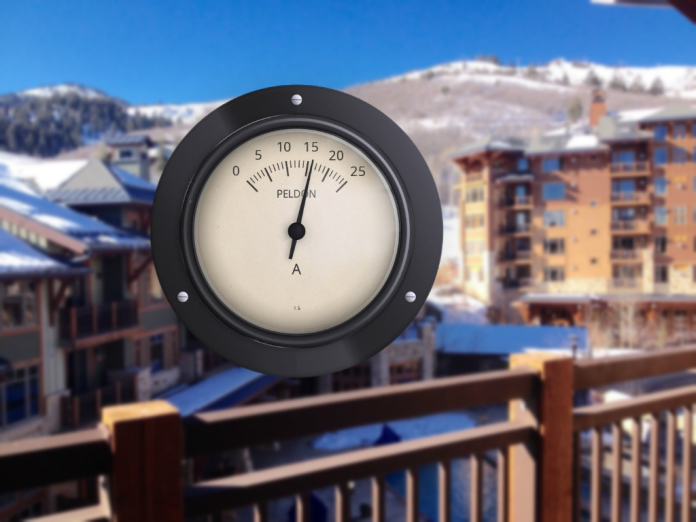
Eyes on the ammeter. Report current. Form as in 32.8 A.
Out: 16 A
